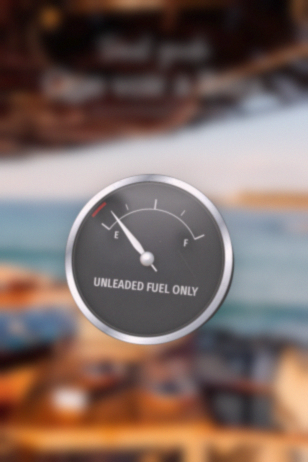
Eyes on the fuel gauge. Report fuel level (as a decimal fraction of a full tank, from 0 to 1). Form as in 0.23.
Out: 0.125
